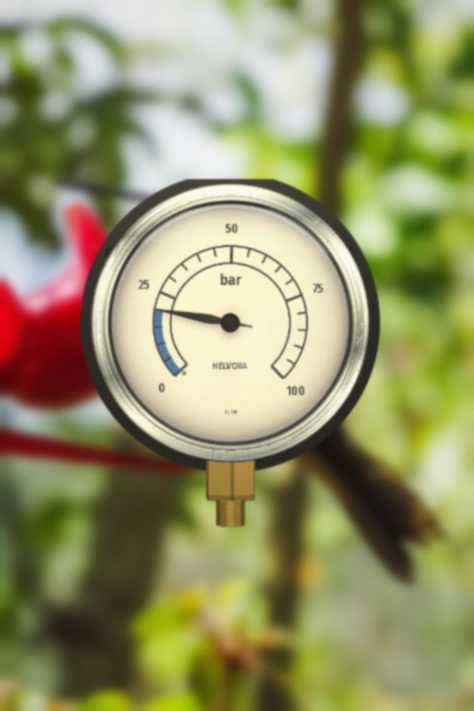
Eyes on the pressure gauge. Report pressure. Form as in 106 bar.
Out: 20 bar
